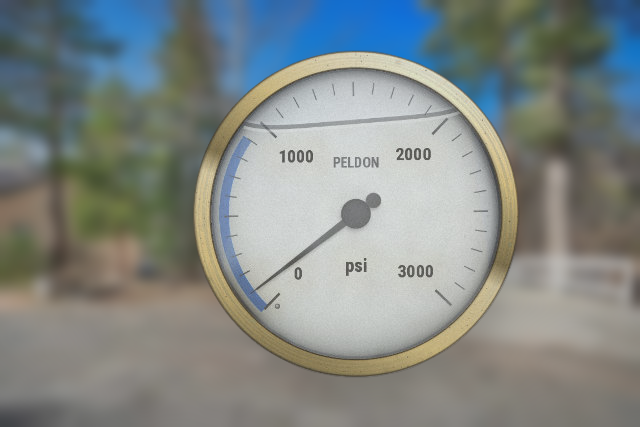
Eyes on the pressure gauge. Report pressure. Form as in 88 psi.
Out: 100 psi
